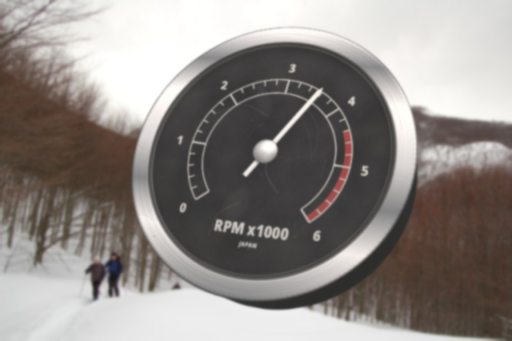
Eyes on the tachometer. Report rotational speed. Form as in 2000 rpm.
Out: 3600 rpm
